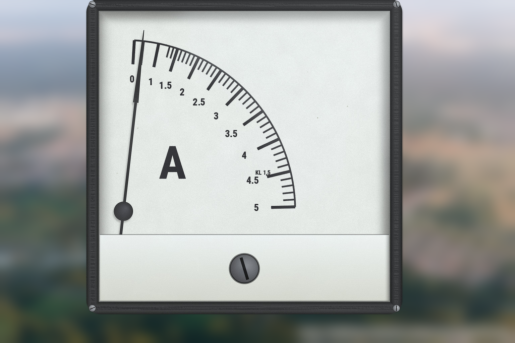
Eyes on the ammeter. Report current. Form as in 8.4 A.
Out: 0.5 A
